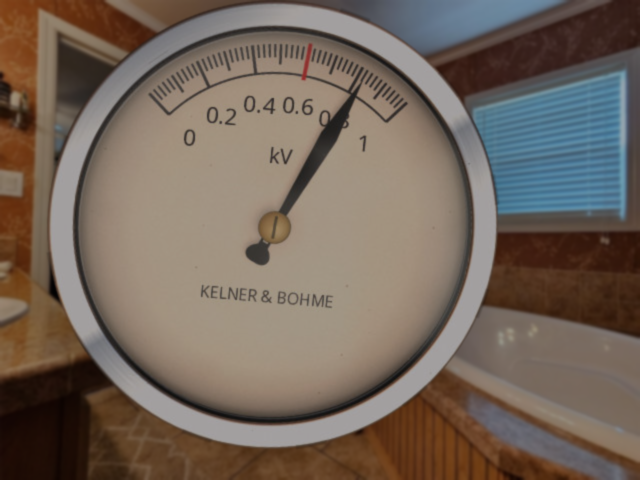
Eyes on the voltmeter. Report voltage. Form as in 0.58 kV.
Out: 0.82 kV
